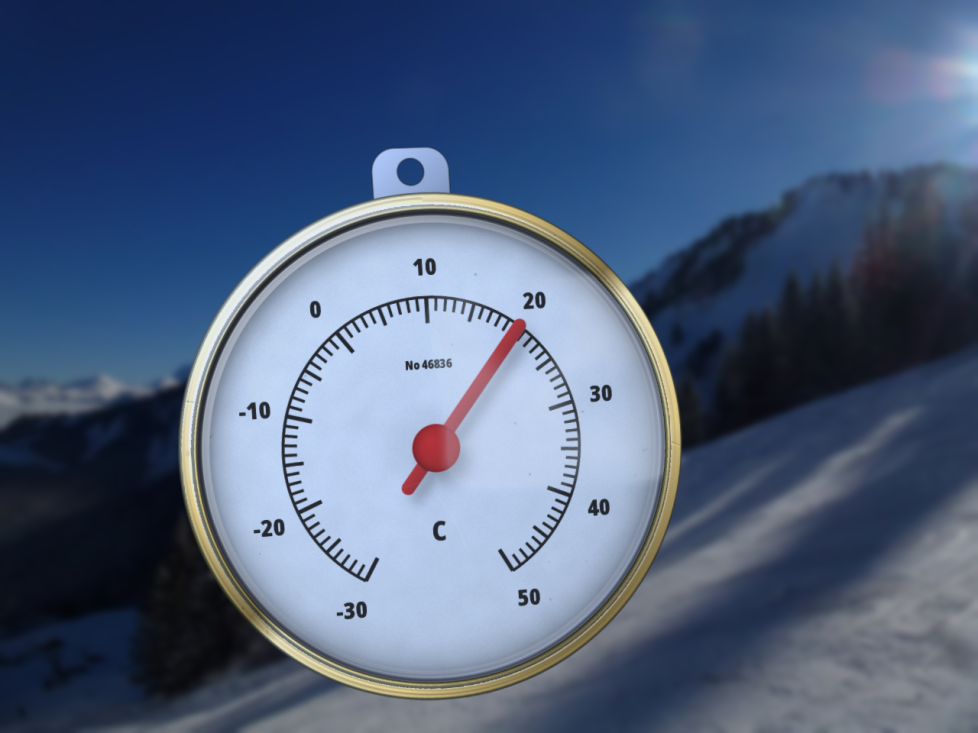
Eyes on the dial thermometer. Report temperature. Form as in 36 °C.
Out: 20 °C
